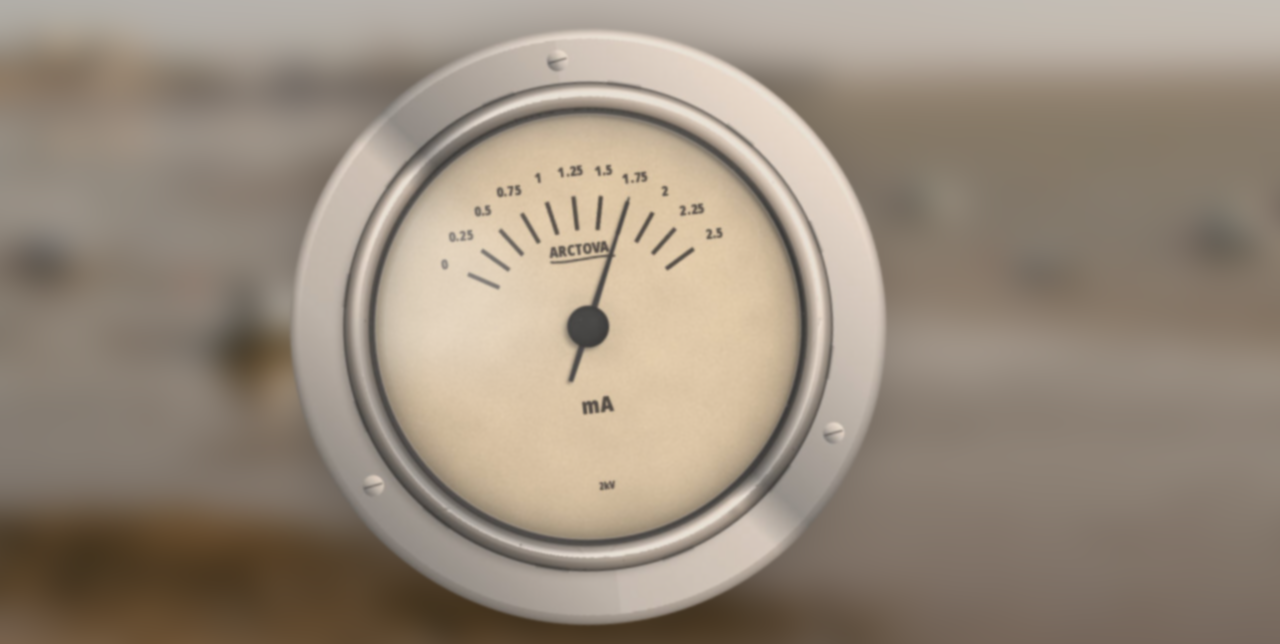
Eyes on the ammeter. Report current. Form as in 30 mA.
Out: 1.75 mA
